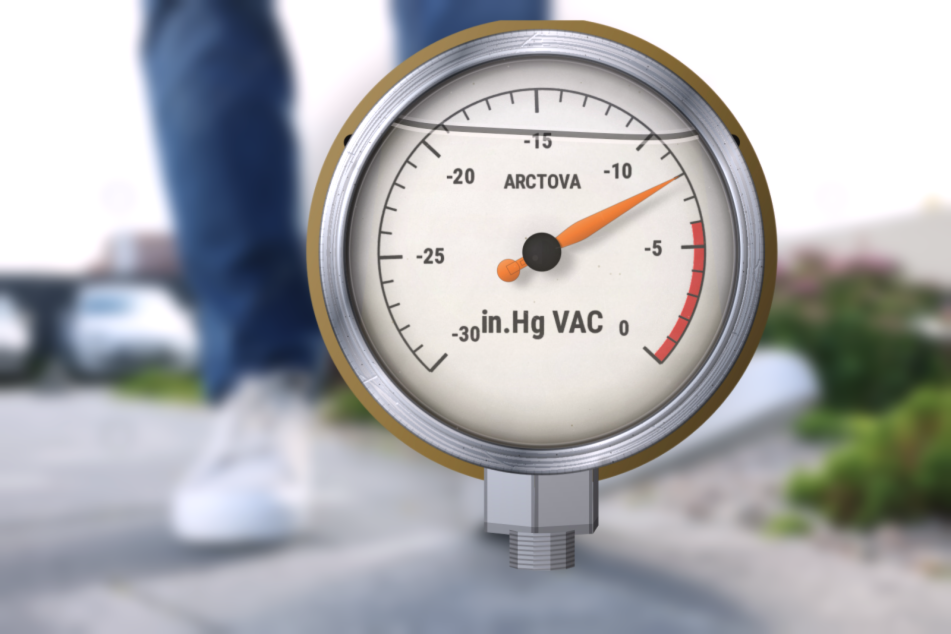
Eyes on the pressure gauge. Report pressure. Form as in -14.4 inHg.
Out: -8 inHg
